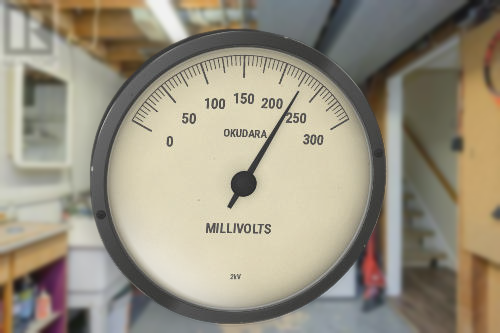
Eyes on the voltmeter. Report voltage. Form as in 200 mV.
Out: 225 mV
